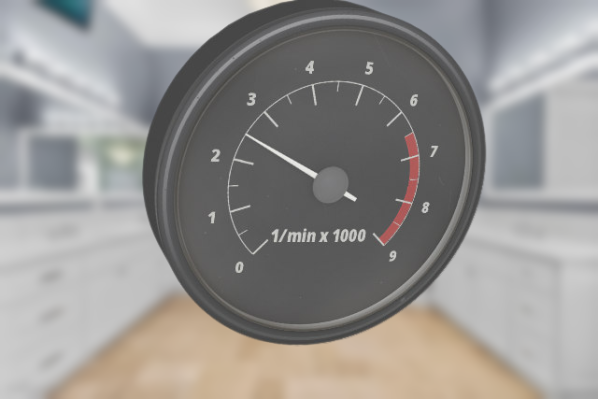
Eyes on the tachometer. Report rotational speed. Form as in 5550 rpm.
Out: 2500 rpm
